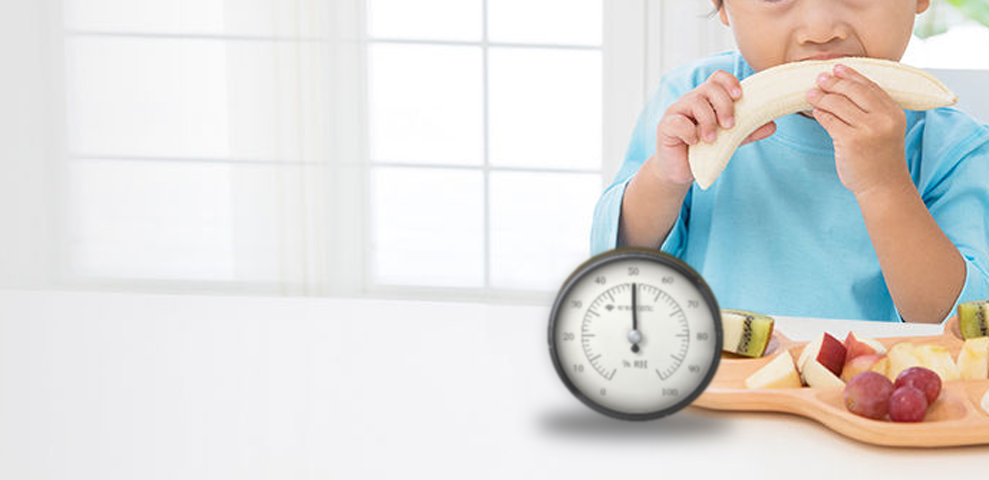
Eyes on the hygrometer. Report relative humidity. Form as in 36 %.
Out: 50 %
